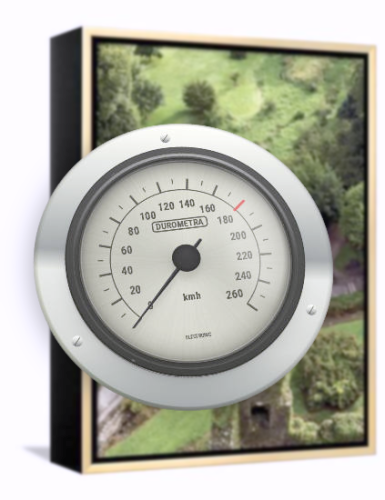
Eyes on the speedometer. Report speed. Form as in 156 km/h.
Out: 0 km/h
